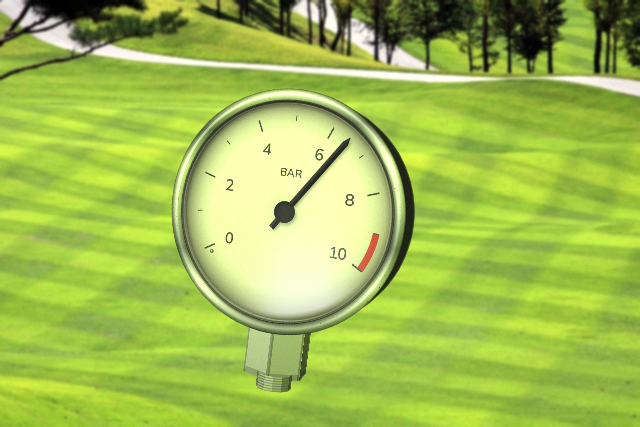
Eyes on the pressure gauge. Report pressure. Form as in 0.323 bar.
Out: 6.5 bar
